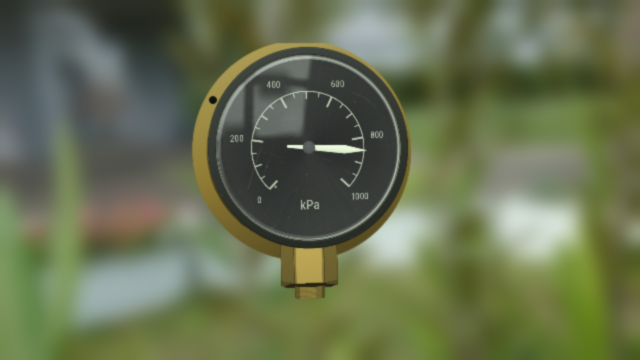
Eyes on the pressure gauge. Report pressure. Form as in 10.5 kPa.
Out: 850 kPa
